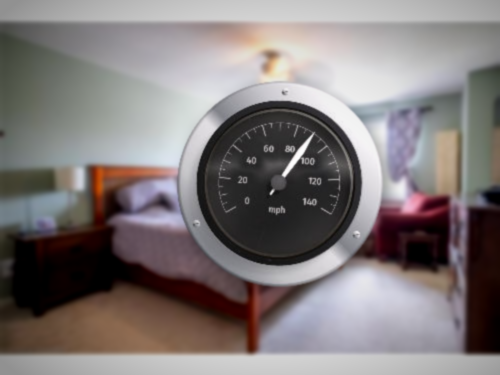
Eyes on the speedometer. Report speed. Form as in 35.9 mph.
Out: 90 mph
